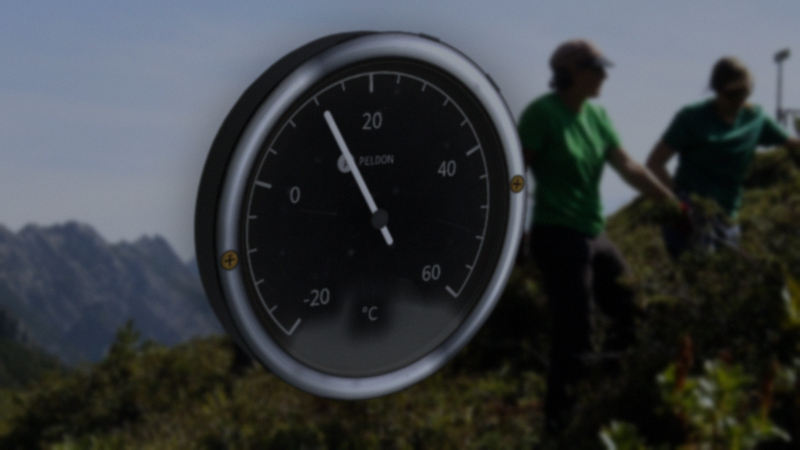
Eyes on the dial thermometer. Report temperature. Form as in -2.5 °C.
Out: 12 °C
